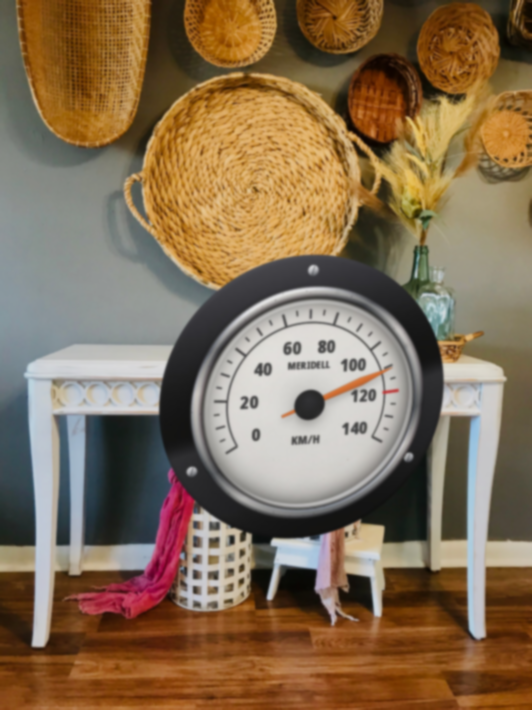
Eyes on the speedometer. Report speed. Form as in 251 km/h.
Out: 110 km/h
